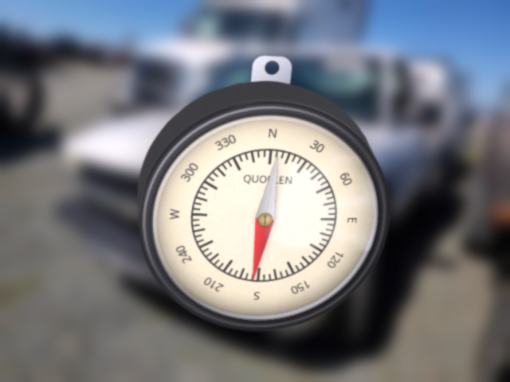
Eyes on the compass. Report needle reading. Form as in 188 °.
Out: 185 °
